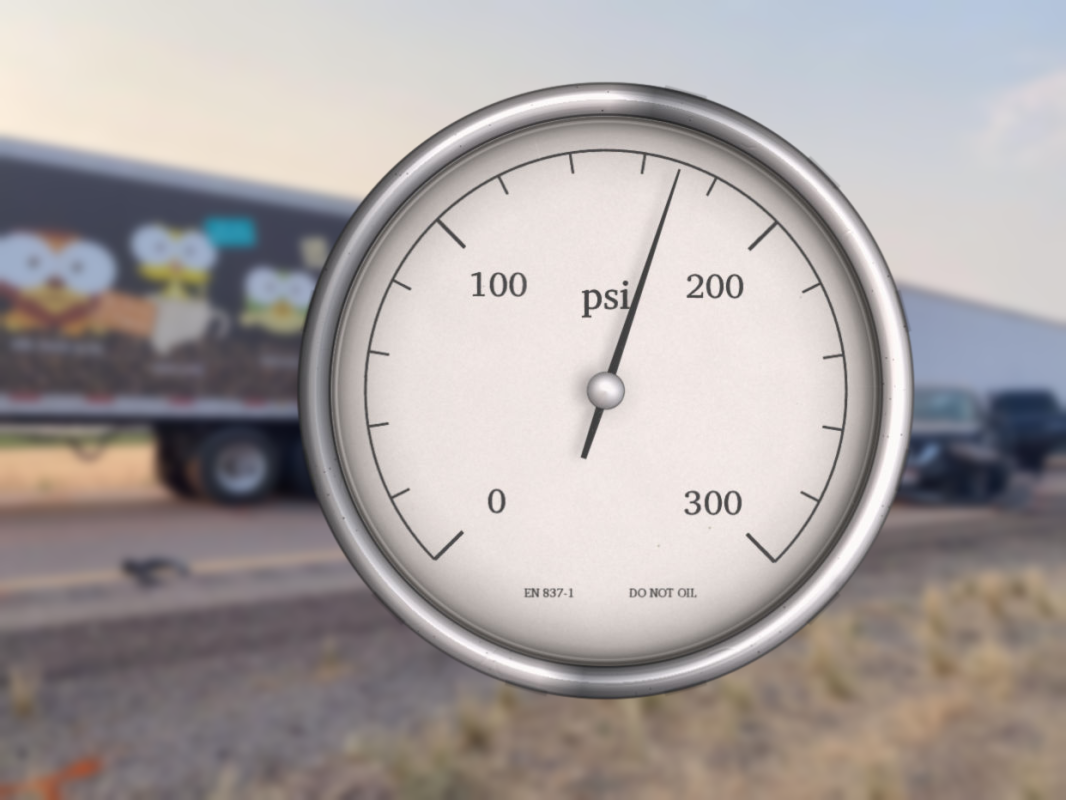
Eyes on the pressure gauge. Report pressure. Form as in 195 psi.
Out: 170 psi
